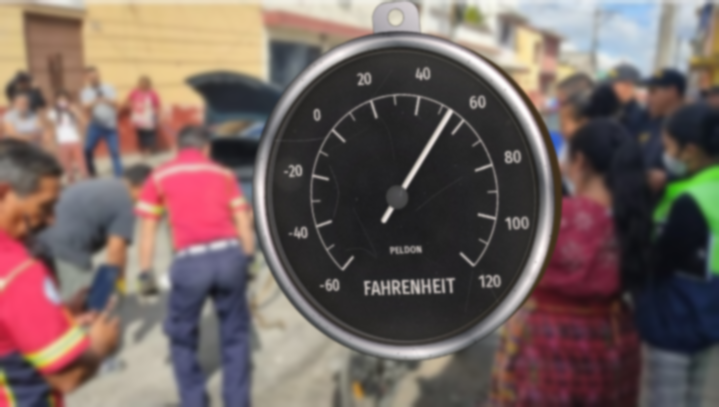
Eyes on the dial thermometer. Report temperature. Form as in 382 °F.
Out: 55 °F
